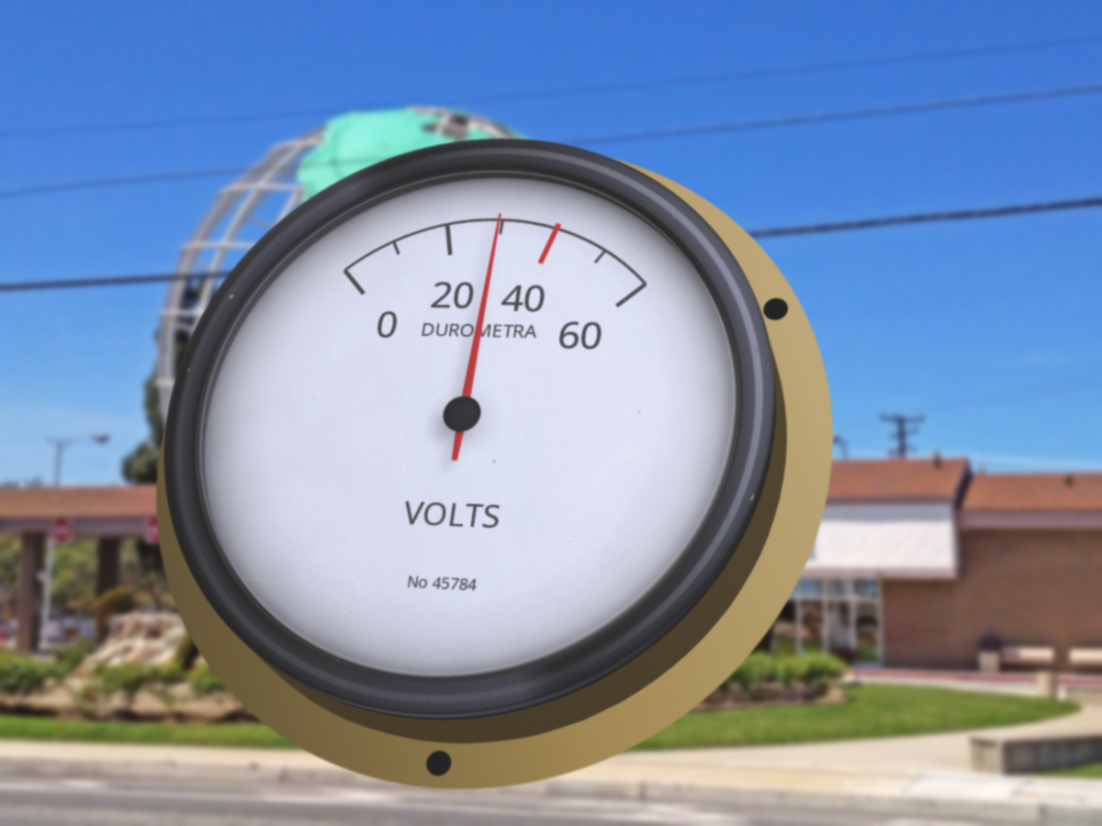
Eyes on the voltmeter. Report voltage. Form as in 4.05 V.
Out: 30 V
